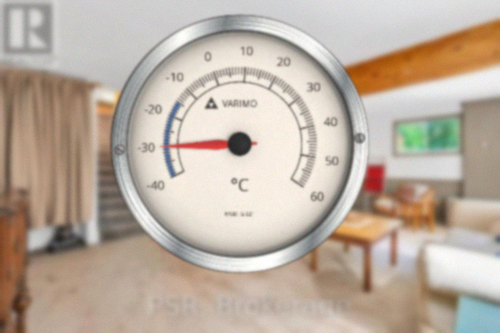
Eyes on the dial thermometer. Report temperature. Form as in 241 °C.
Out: -30 °C
